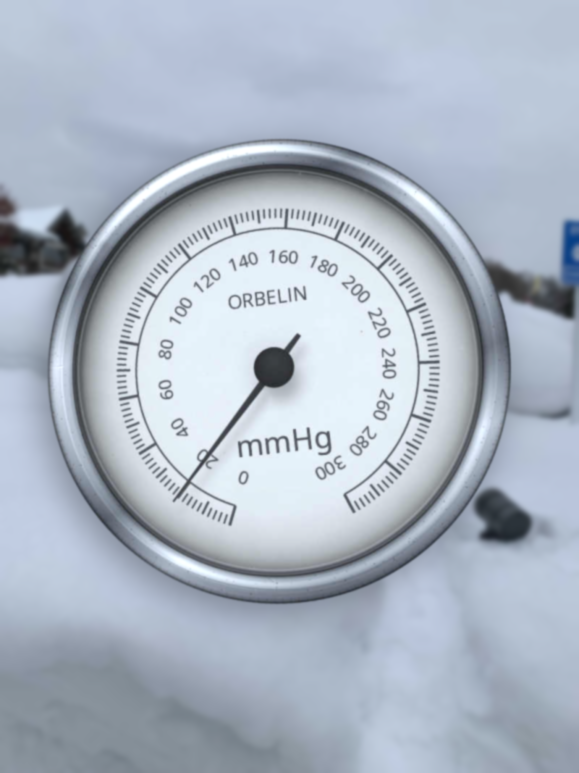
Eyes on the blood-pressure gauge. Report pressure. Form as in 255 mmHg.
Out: 20 mmHg
